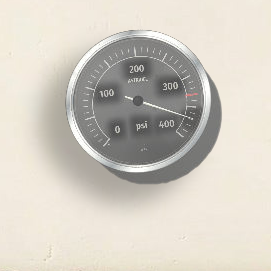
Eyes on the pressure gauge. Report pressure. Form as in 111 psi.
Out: 370 psi
